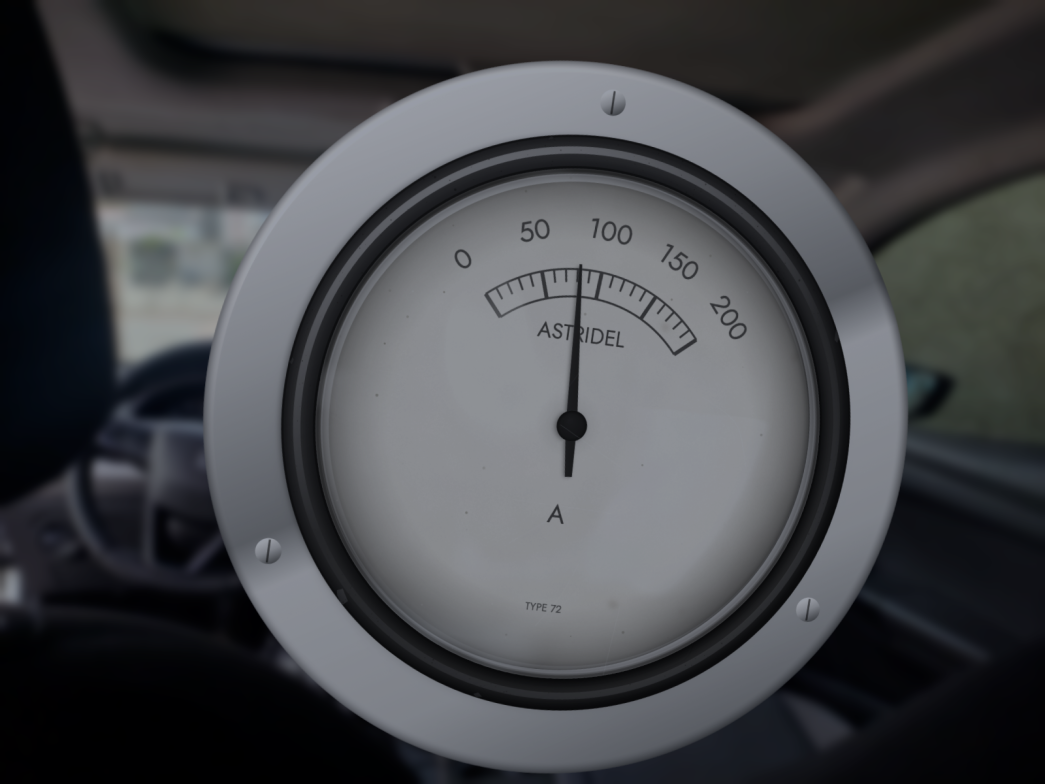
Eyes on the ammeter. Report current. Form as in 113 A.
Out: 80 A
